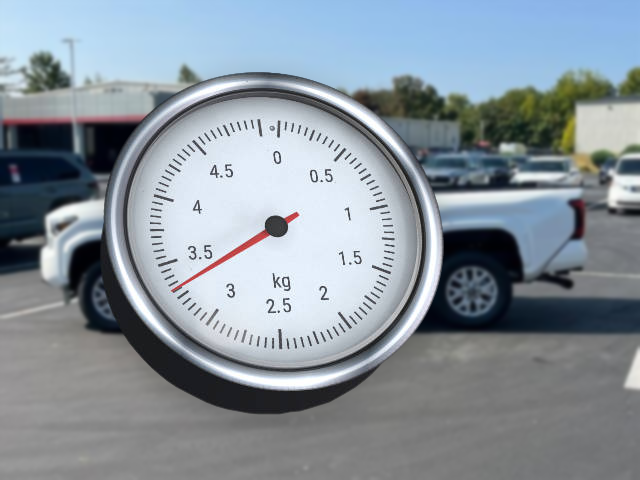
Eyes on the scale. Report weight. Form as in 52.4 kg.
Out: 3.3 kg
